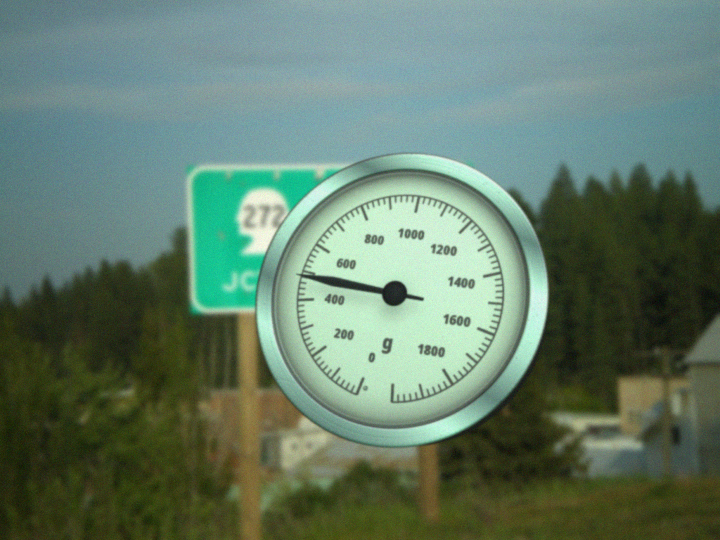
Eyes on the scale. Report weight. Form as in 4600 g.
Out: 480 g
